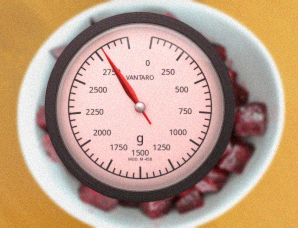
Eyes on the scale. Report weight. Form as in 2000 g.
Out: 2800 g
